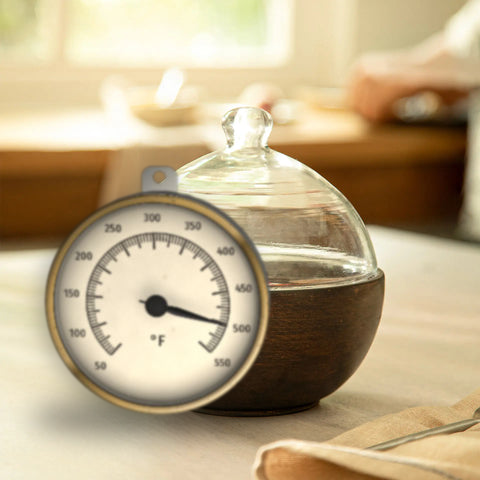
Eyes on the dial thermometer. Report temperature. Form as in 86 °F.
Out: 500 °F
